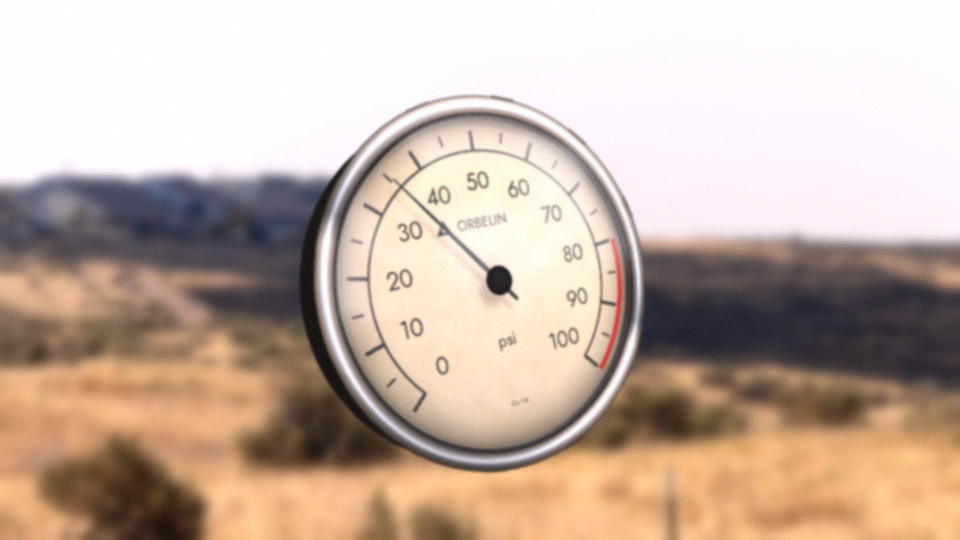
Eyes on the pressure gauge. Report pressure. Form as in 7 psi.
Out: 35 psi
